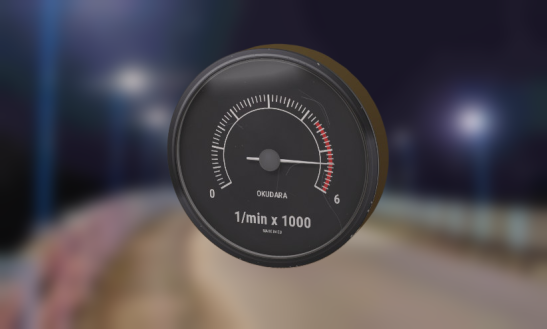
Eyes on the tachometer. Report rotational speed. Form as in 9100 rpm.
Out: 5300 rpm
